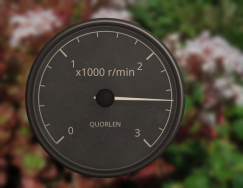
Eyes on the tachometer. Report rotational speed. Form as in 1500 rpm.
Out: 2500 rpm
